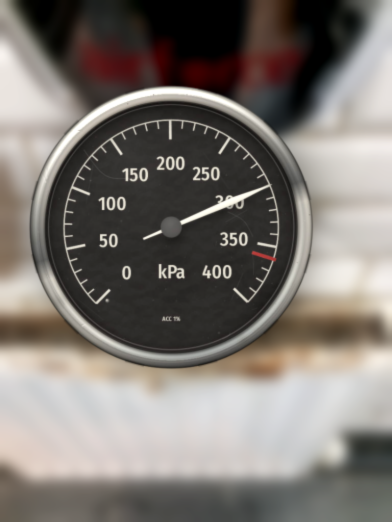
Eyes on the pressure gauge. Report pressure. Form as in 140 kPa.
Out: 300 kPa
